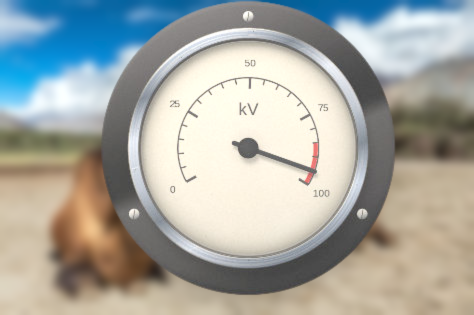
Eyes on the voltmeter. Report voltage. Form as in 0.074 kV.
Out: 95 kV
